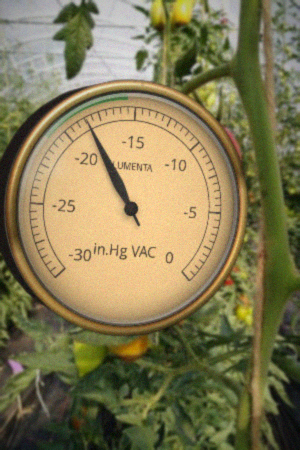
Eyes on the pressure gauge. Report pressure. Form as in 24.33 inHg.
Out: -18.5 inHg
